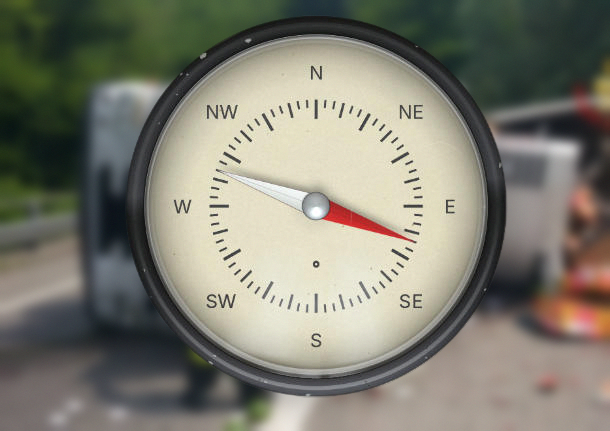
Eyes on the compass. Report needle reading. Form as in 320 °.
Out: 110 °
